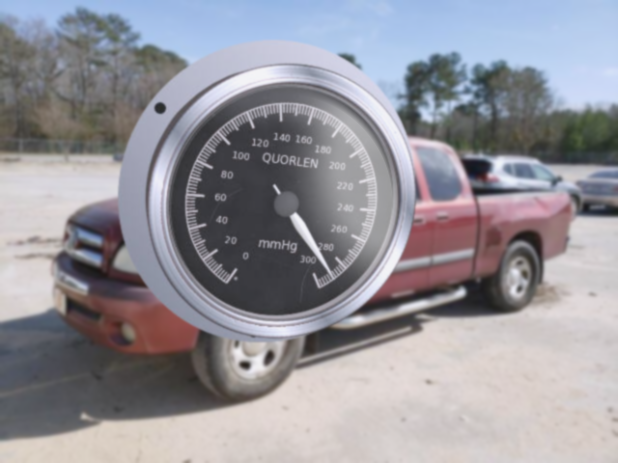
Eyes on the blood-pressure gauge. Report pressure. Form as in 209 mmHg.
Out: 290 mmHg
